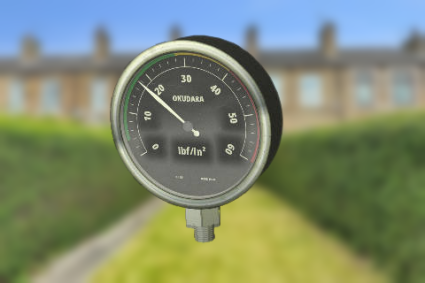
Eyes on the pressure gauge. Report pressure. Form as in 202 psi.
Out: 18 psi
